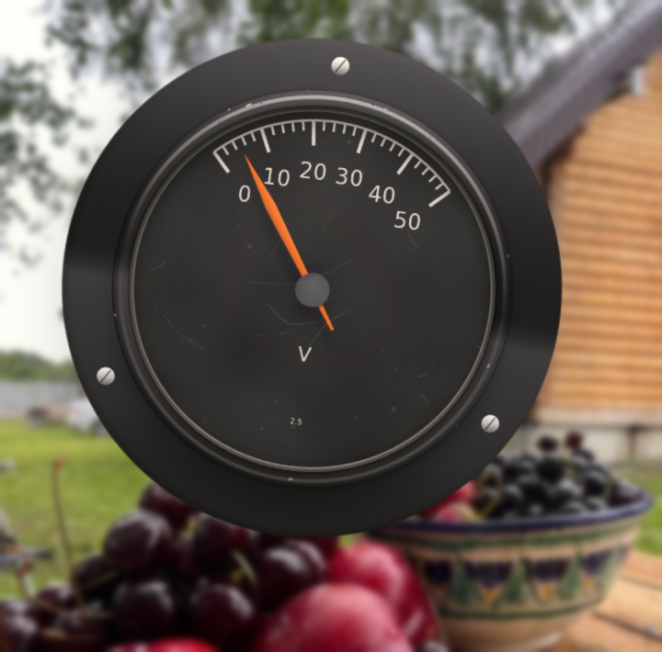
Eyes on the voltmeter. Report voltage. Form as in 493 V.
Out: 5 V
